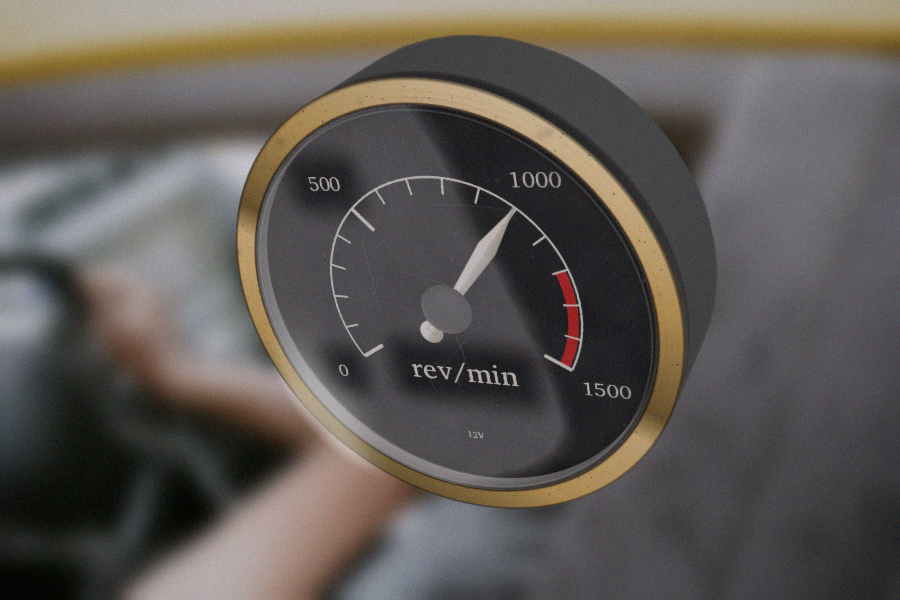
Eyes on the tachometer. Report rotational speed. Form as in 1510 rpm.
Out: 1000 rpm
